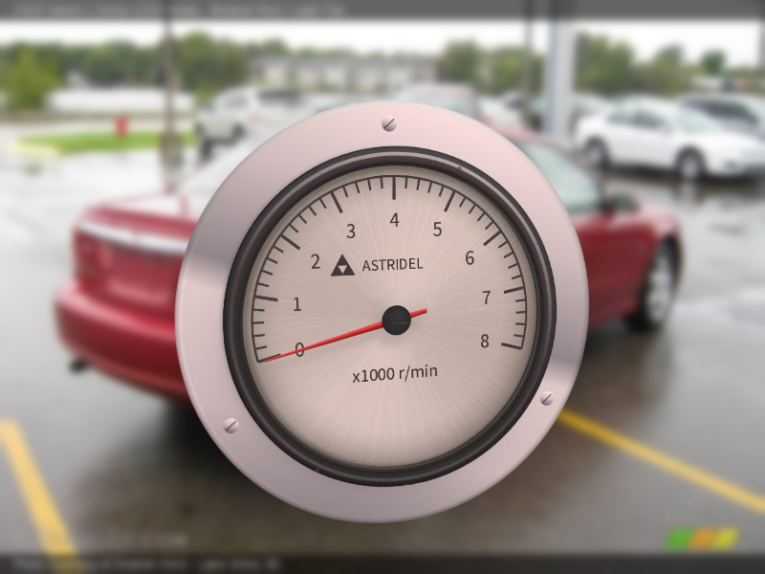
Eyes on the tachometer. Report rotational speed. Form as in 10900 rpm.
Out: 0 rpm
